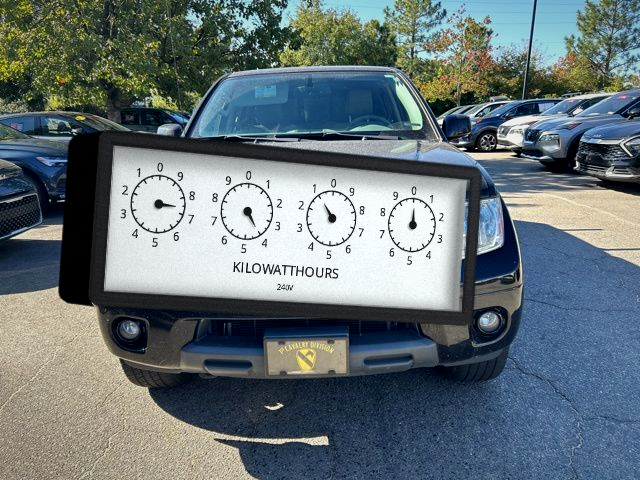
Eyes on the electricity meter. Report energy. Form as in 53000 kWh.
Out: 7410 kWh
